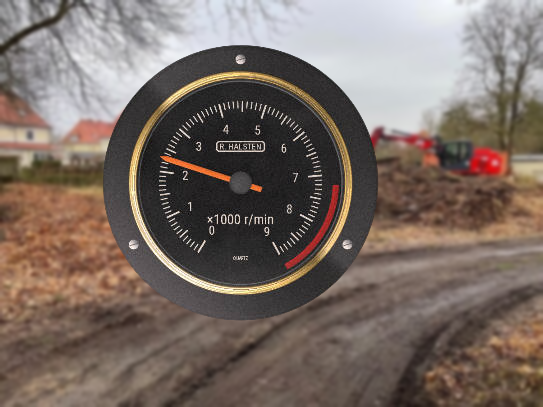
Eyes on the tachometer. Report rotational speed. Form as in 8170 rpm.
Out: 2300 rpm
